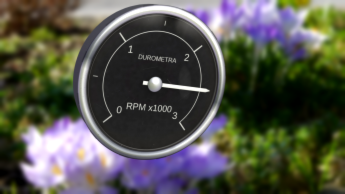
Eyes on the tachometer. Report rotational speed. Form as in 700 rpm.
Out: 2500 rpm
